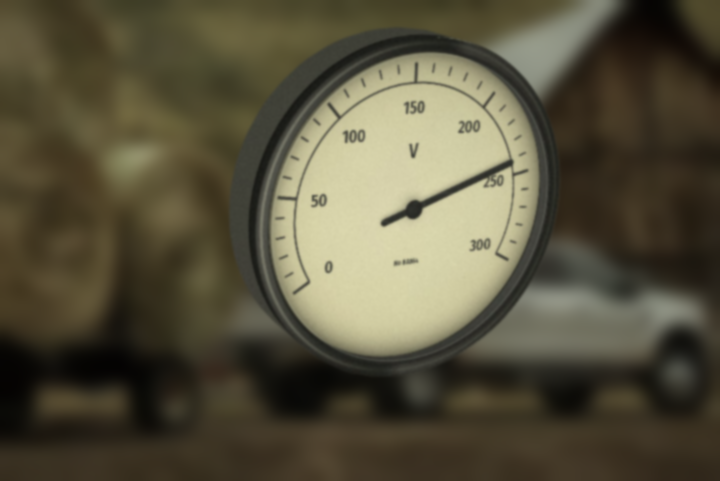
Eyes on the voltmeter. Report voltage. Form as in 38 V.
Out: 240 V
